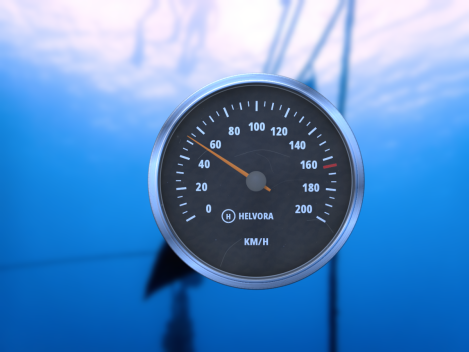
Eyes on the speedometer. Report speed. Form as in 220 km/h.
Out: 52.5 km/h
